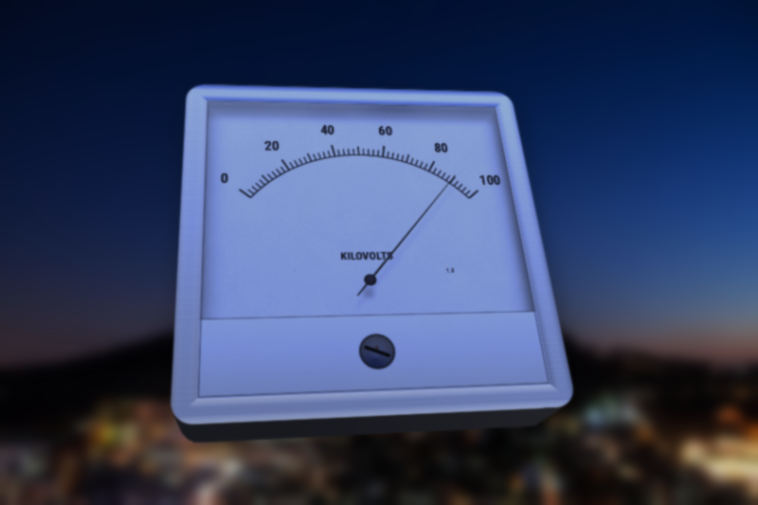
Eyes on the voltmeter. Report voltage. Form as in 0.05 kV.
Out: 90 kV
